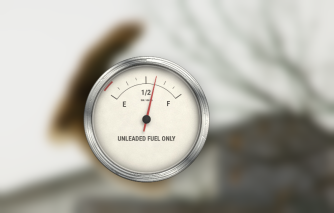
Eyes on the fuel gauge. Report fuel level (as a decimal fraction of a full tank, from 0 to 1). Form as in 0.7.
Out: 0.625
